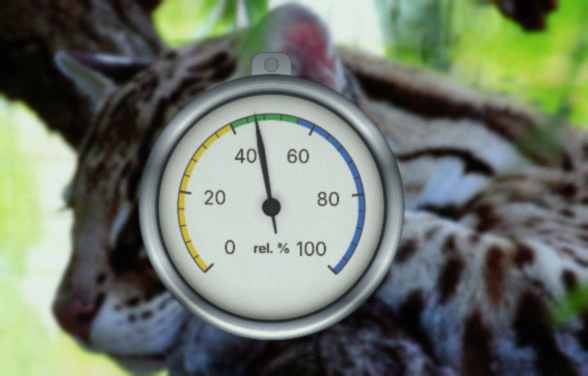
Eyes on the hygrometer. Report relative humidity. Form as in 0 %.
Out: 46 %
